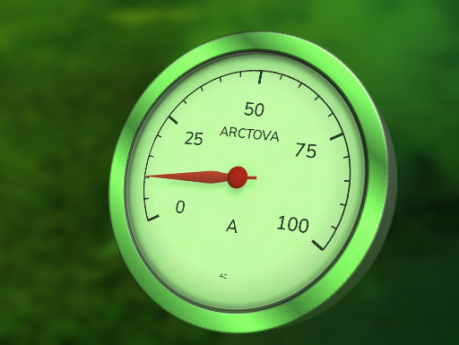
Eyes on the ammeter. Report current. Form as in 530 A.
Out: 10 A
